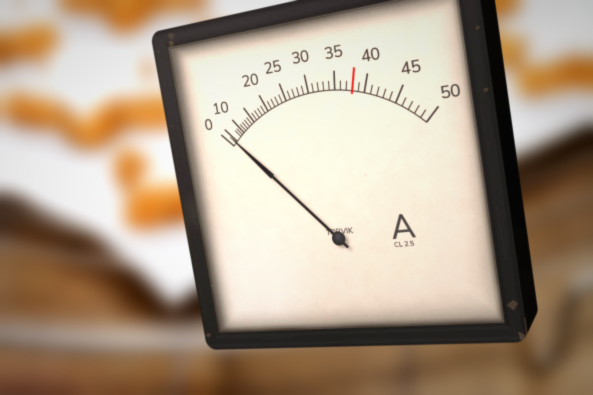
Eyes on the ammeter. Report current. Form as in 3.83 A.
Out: 5 A
